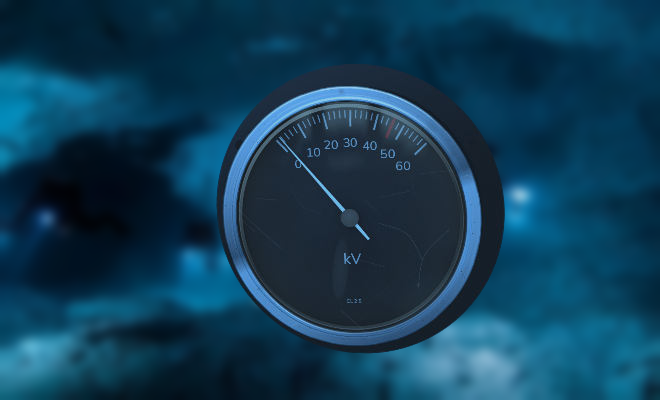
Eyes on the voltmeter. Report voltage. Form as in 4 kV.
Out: 2 kV
